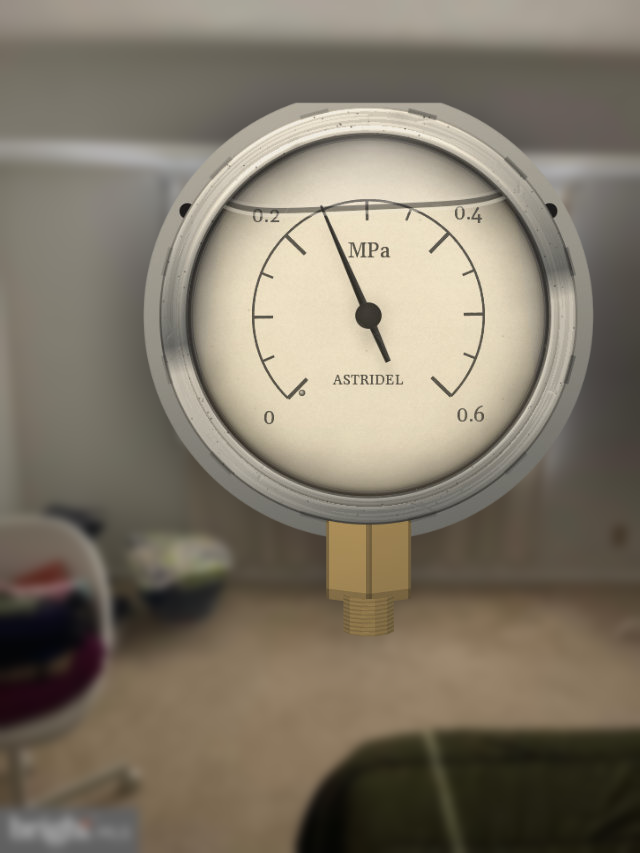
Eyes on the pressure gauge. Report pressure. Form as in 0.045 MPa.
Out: 0.25 MPa
